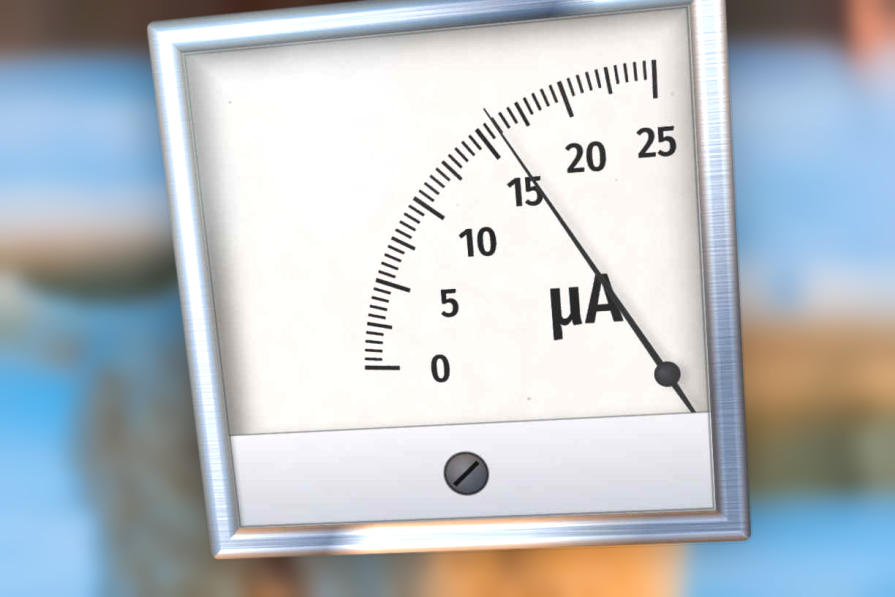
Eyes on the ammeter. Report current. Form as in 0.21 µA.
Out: 16 µA
